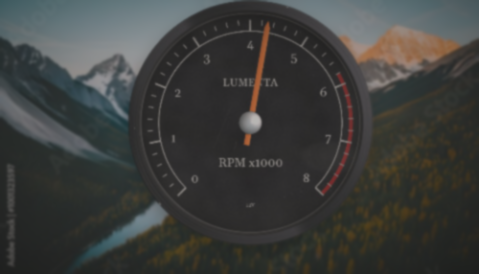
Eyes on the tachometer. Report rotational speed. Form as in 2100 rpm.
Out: 4300 rpm
